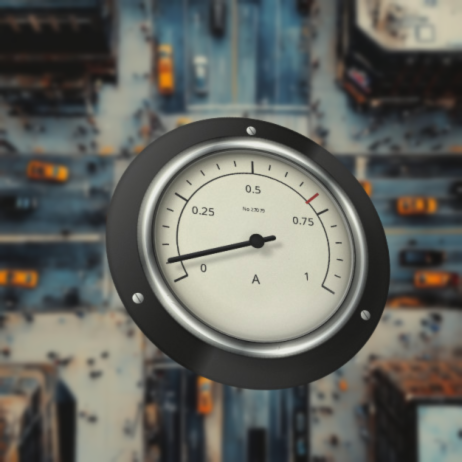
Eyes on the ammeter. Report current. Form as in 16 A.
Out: 0.05 A
